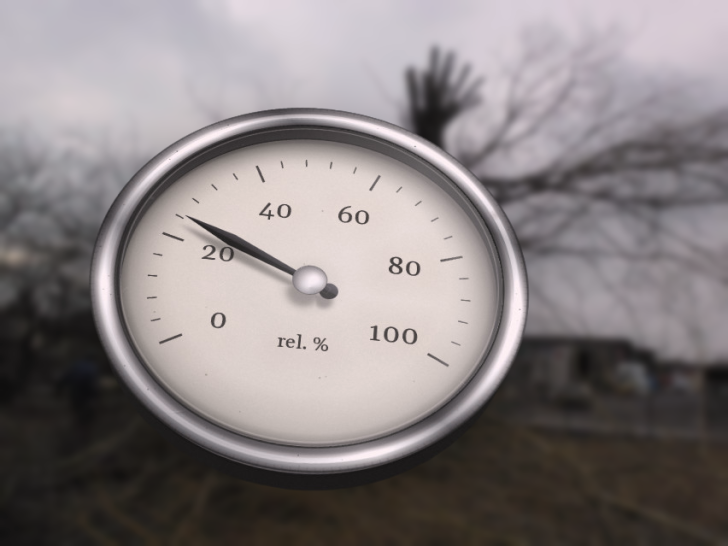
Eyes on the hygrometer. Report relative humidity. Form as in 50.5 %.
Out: 24 %
